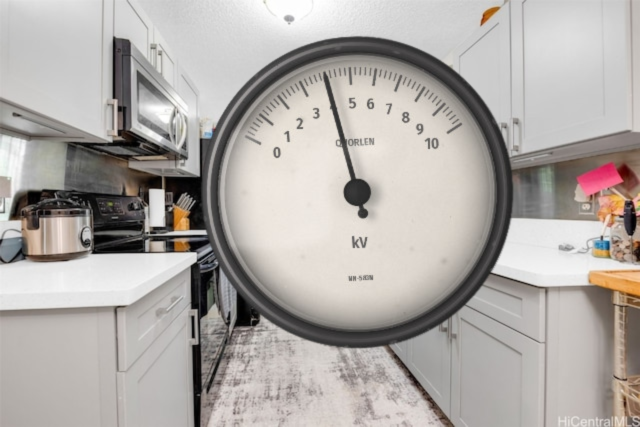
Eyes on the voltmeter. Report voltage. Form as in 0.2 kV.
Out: 4 kV
